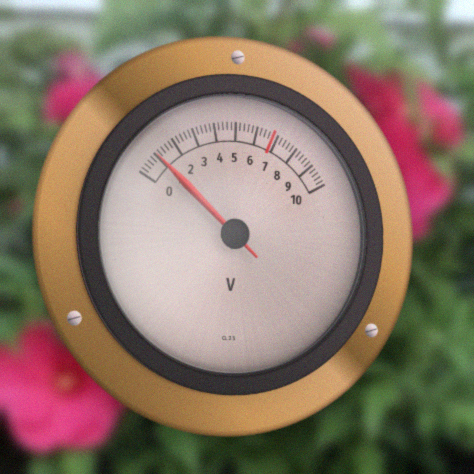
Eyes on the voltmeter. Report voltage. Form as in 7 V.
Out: 1 V
